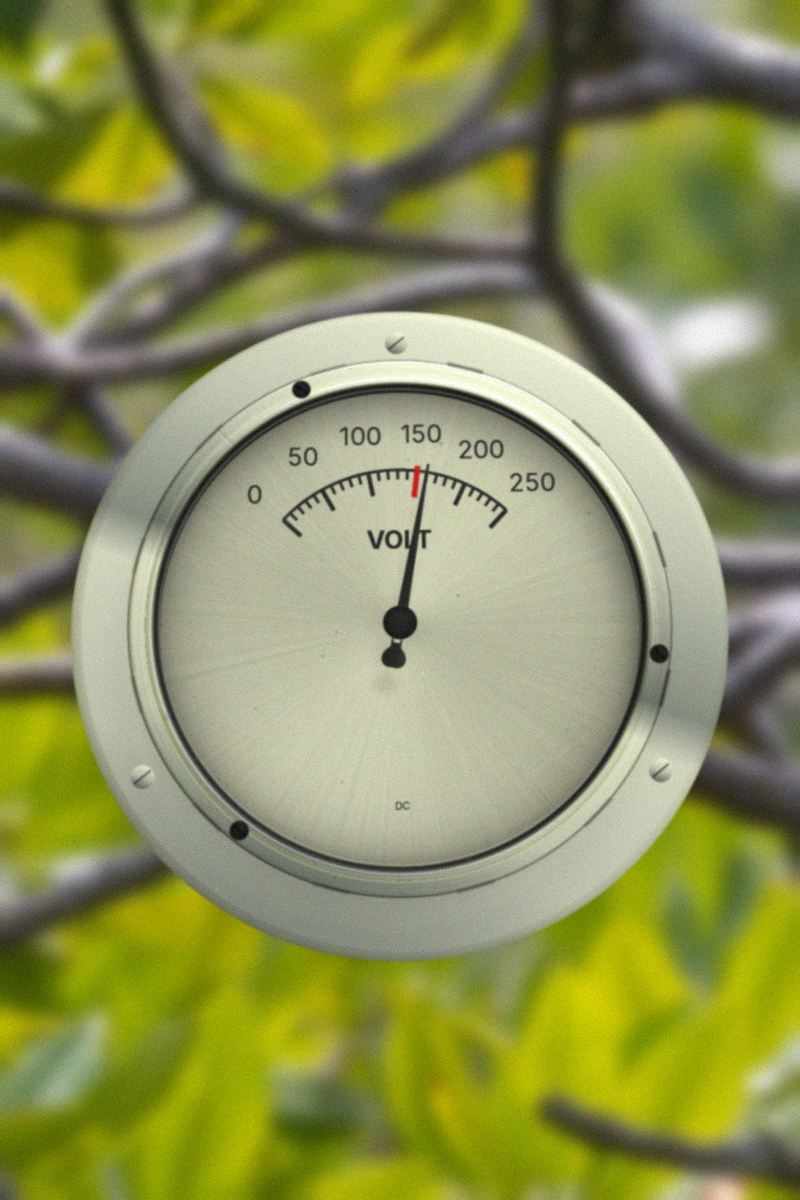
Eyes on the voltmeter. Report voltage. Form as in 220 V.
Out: 160 V
